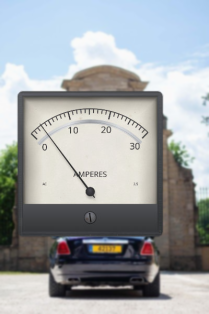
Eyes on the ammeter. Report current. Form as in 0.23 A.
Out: 3 A
